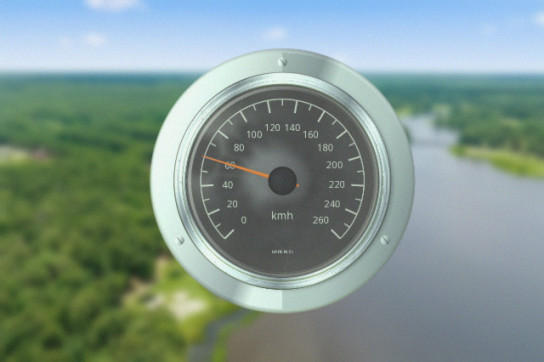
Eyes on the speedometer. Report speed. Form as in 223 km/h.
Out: 60 km/h
